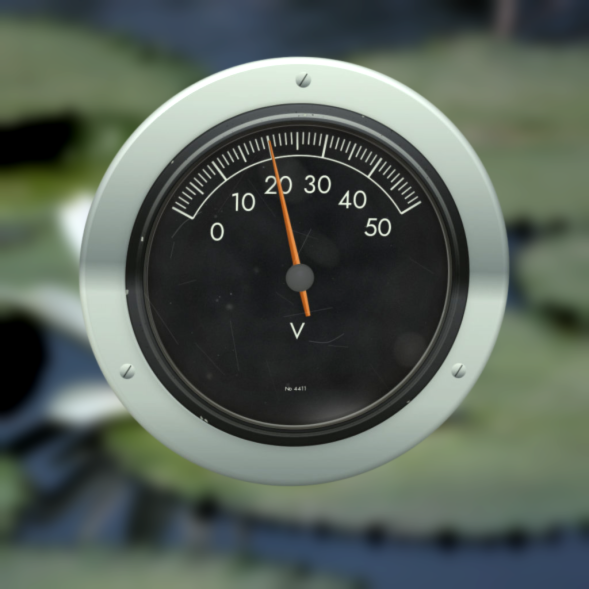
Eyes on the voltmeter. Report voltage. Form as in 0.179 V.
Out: 20 V
